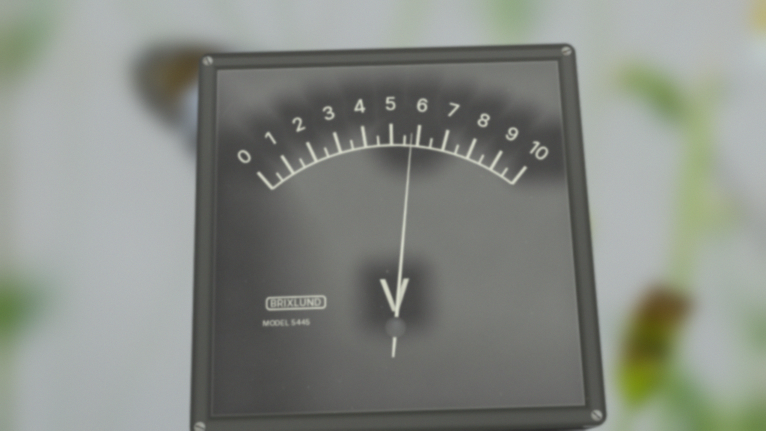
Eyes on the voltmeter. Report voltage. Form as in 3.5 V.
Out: 5.75 V
